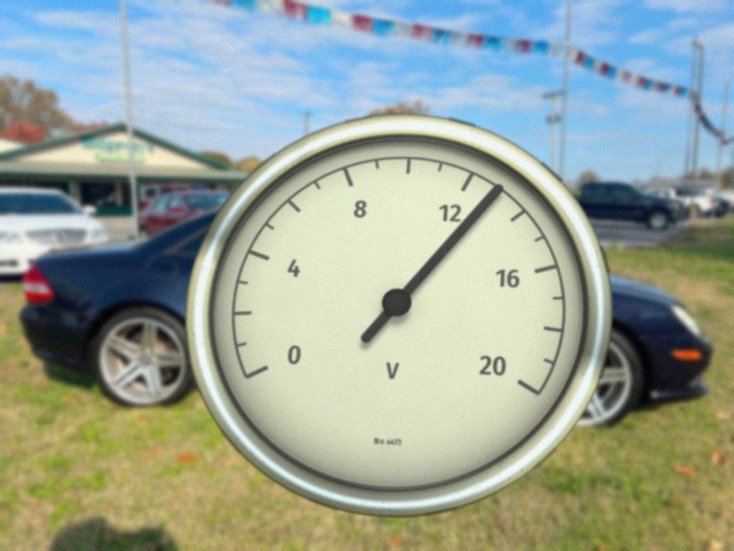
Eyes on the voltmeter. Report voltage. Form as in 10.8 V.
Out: 13 V
